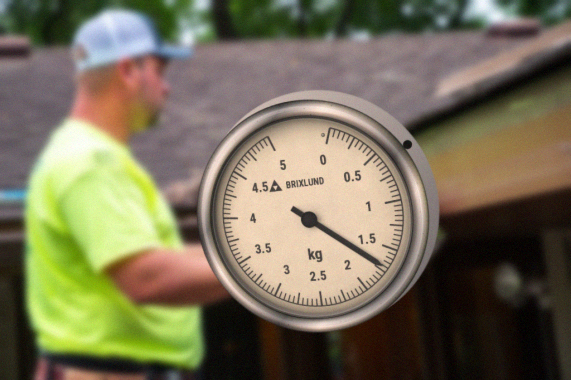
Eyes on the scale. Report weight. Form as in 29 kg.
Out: 1.7 kg
